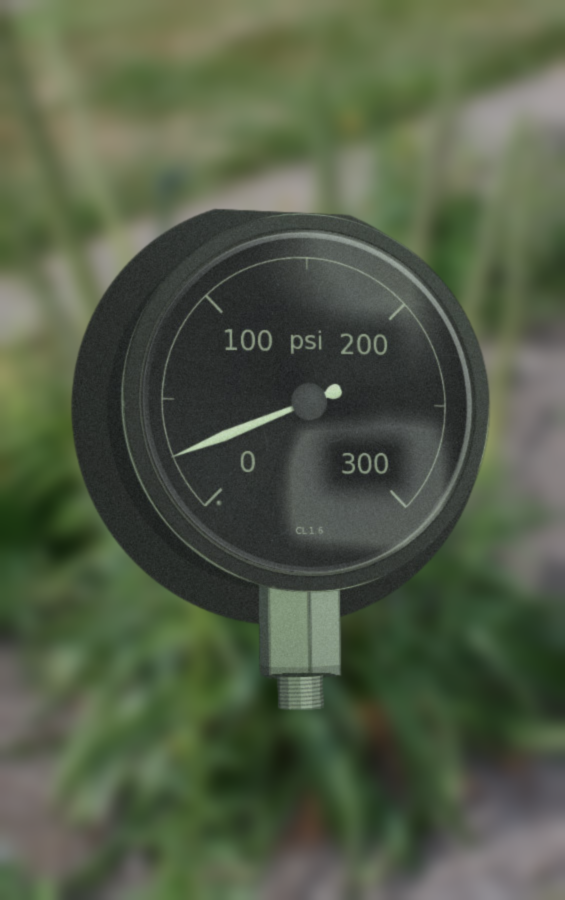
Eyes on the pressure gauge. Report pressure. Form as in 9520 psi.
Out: 25 psi
